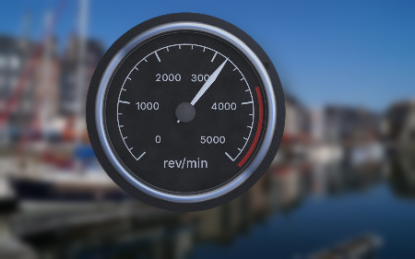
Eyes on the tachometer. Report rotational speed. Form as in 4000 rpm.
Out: 3200 rpm
